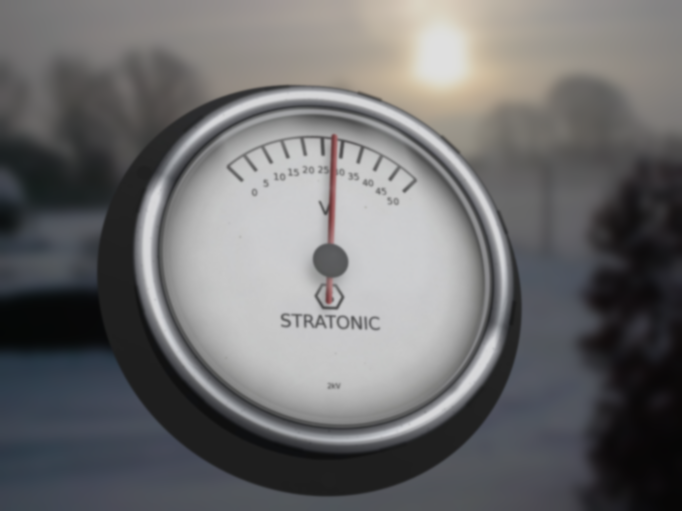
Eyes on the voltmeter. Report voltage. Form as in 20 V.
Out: 27.5 V
